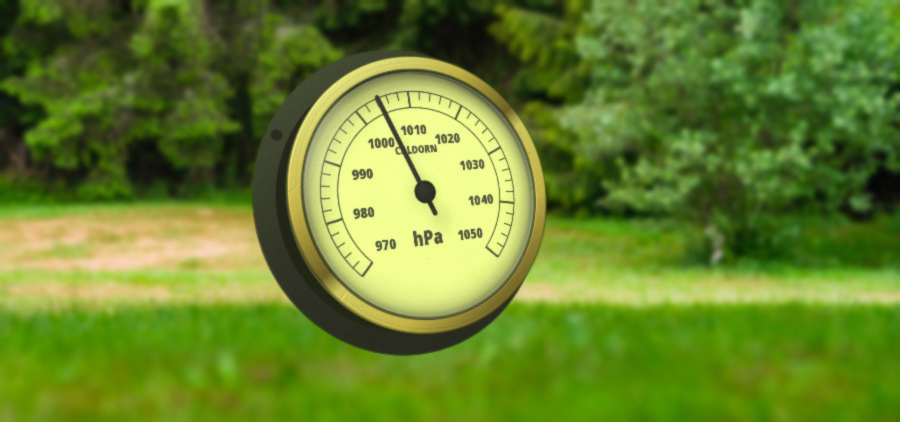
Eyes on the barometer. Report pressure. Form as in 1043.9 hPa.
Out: 1004 hPa
